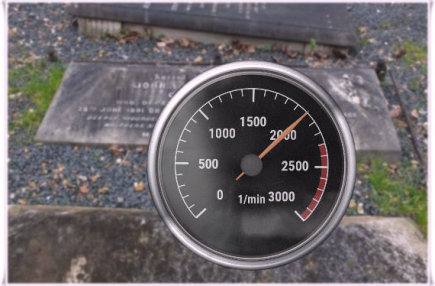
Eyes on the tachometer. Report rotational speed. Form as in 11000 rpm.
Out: 2000 rpm
